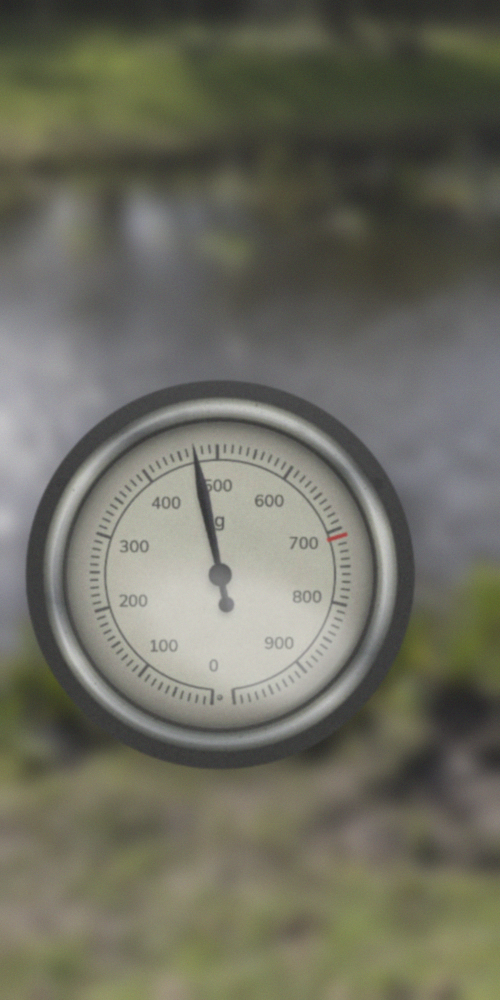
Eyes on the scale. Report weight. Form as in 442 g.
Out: 470 g
